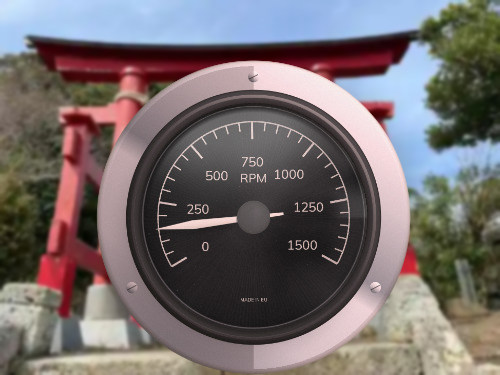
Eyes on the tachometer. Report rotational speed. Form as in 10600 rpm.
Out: 150 rpm
